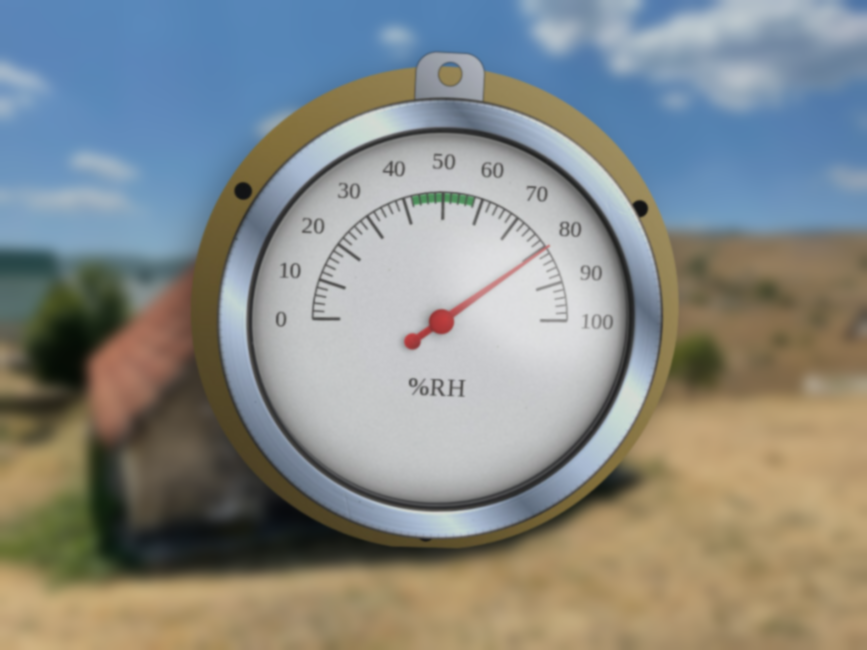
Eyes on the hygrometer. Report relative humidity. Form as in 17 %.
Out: 80 %
